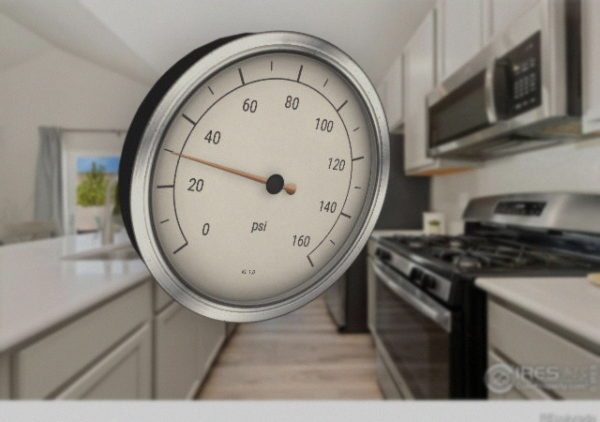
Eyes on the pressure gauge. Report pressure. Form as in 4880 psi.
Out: 30 psi
